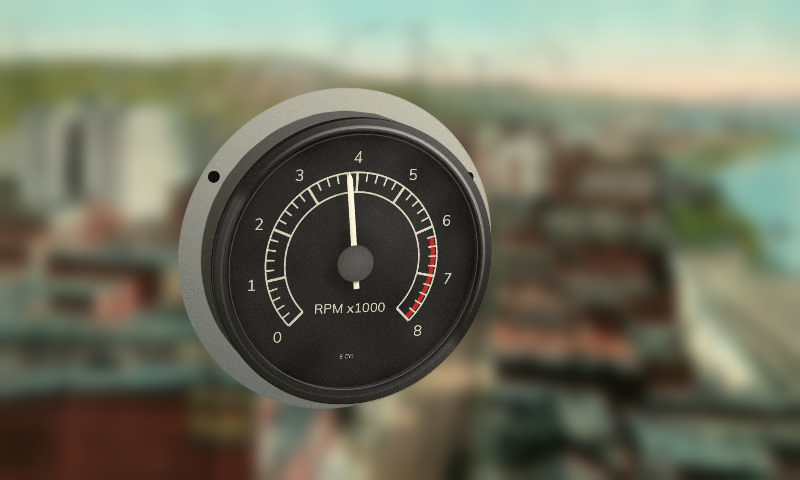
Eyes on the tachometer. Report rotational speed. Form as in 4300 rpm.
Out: 3800 rpm
